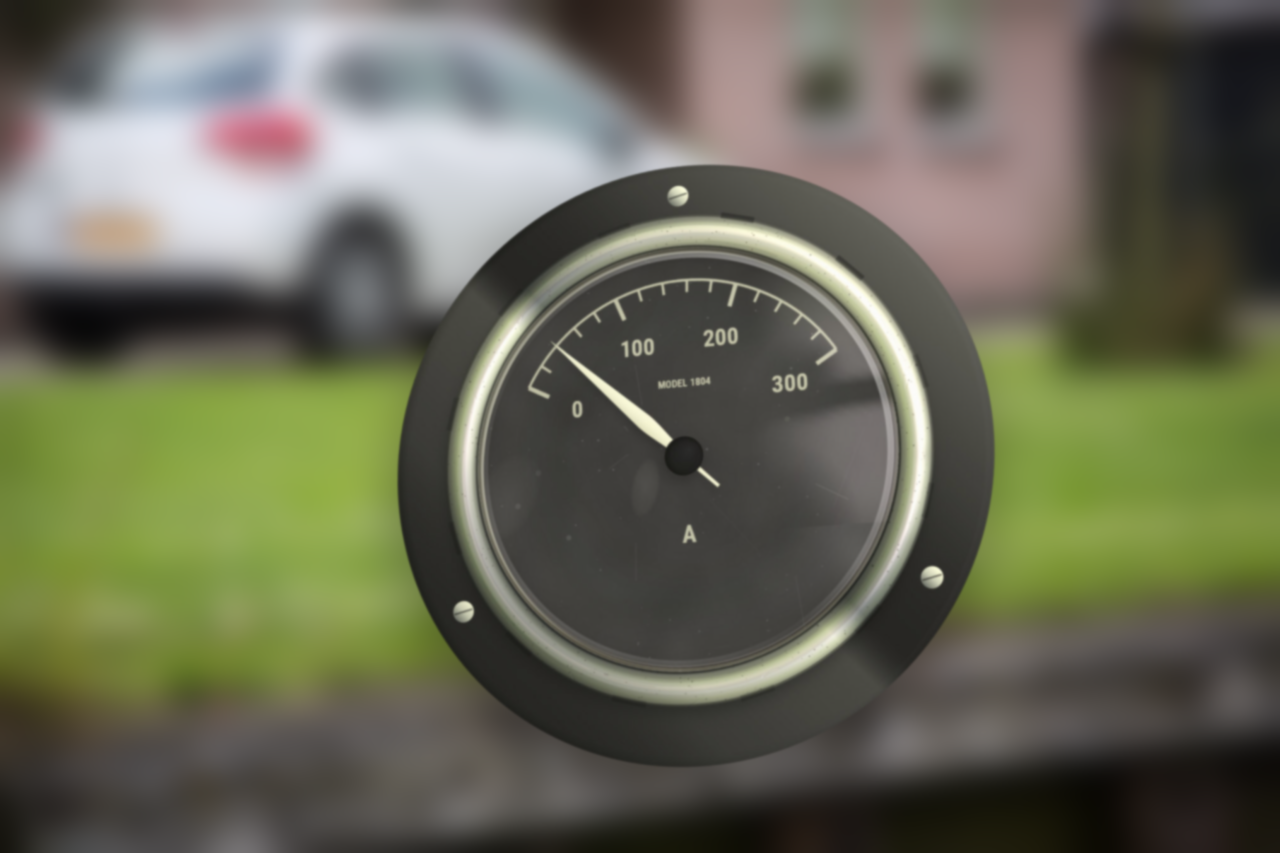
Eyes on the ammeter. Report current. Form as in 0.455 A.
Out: 40 A
